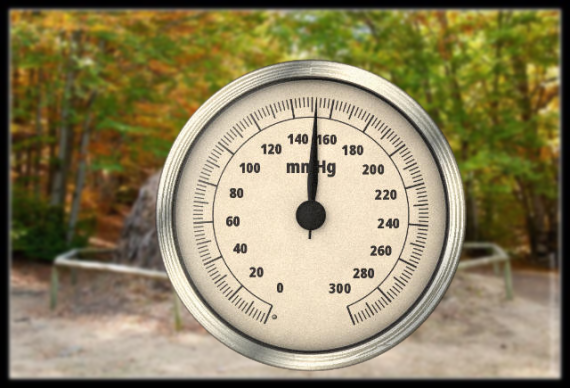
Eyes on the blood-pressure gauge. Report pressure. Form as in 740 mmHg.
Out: 152 mmHg
